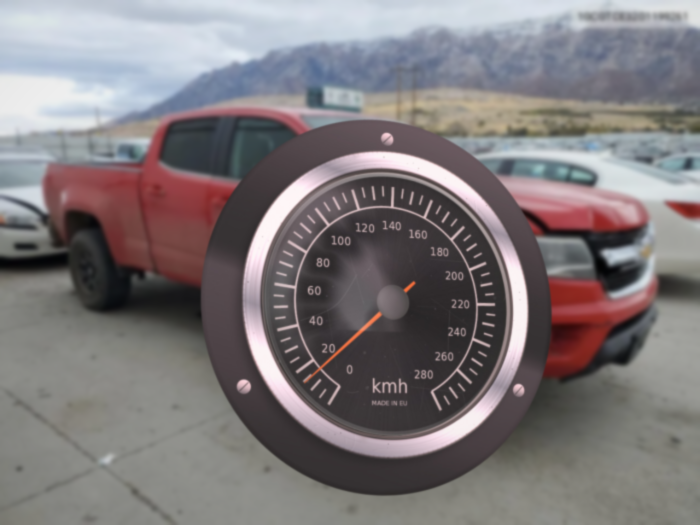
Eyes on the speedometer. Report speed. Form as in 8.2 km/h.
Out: 15 km/h
